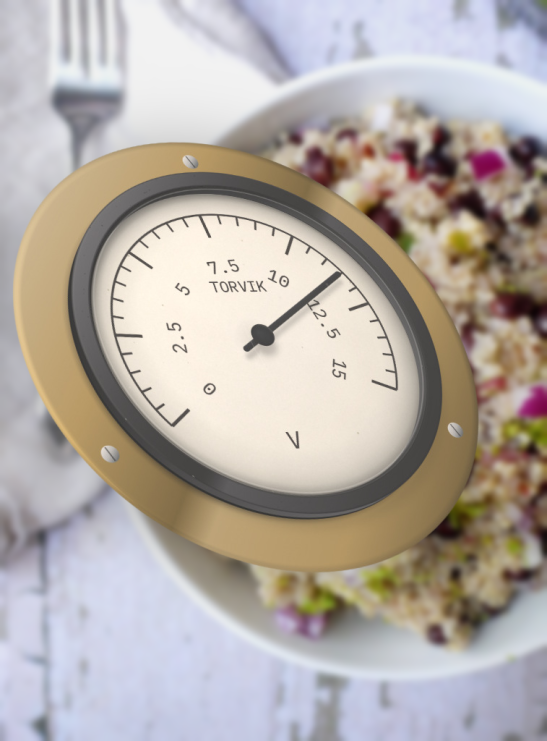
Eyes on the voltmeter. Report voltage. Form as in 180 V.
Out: 11.5 V
